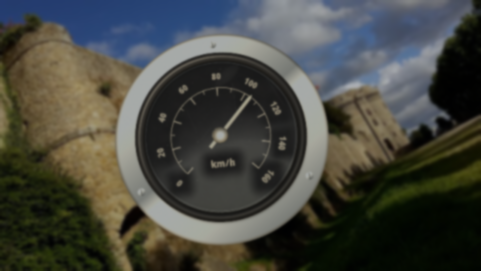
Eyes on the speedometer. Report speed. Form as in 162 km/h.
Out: 105 km/h
